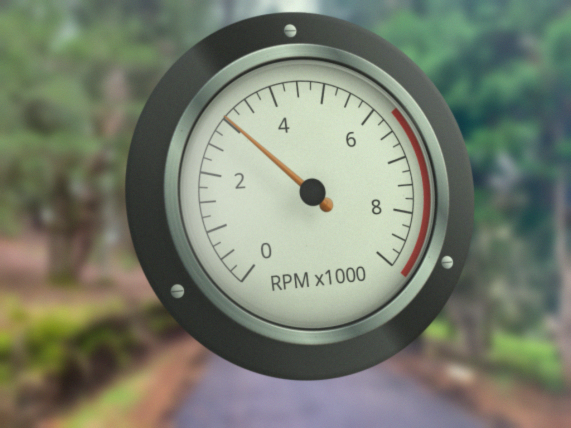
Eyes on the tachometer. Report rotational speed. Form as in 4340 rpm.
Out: 3000 rpm
